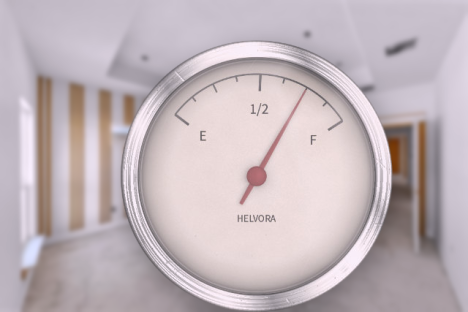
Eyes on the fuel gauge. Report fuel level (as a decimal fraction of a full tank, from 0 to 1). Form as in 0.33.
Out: 0.75
